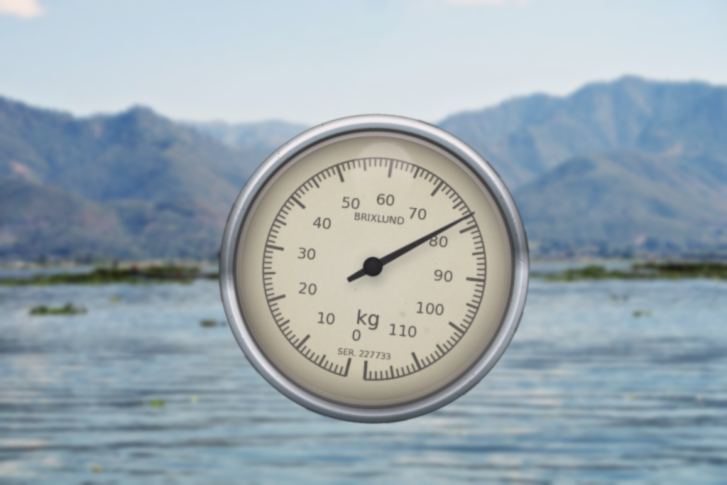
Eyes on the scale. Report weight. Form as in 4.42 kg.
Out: 78 kg
